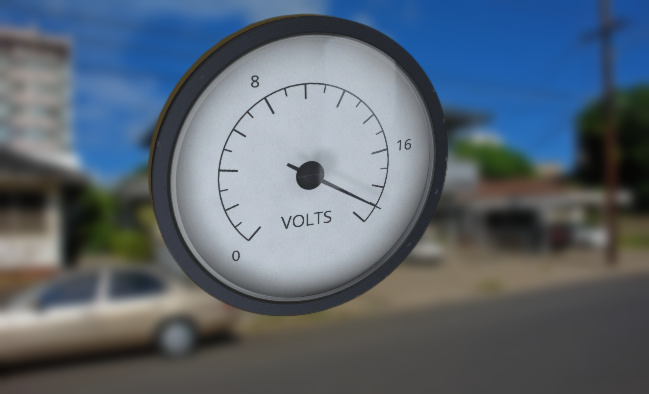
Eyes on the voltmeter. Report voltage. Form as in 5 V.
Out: 19 V
